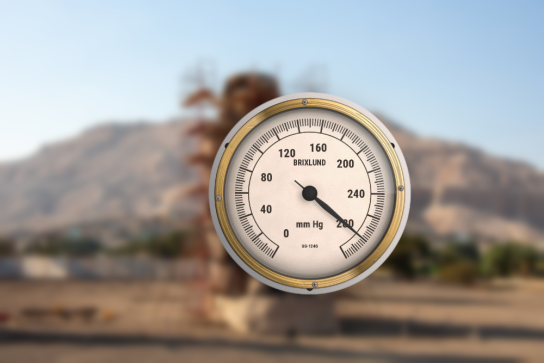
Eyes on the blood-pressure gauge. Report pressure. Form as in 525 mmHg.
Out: 280 mmHg
